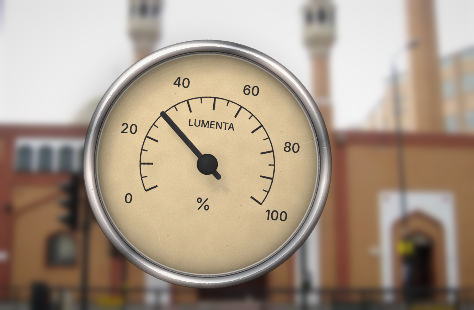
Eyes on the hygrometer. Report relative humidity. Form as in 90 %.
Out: 30 %
